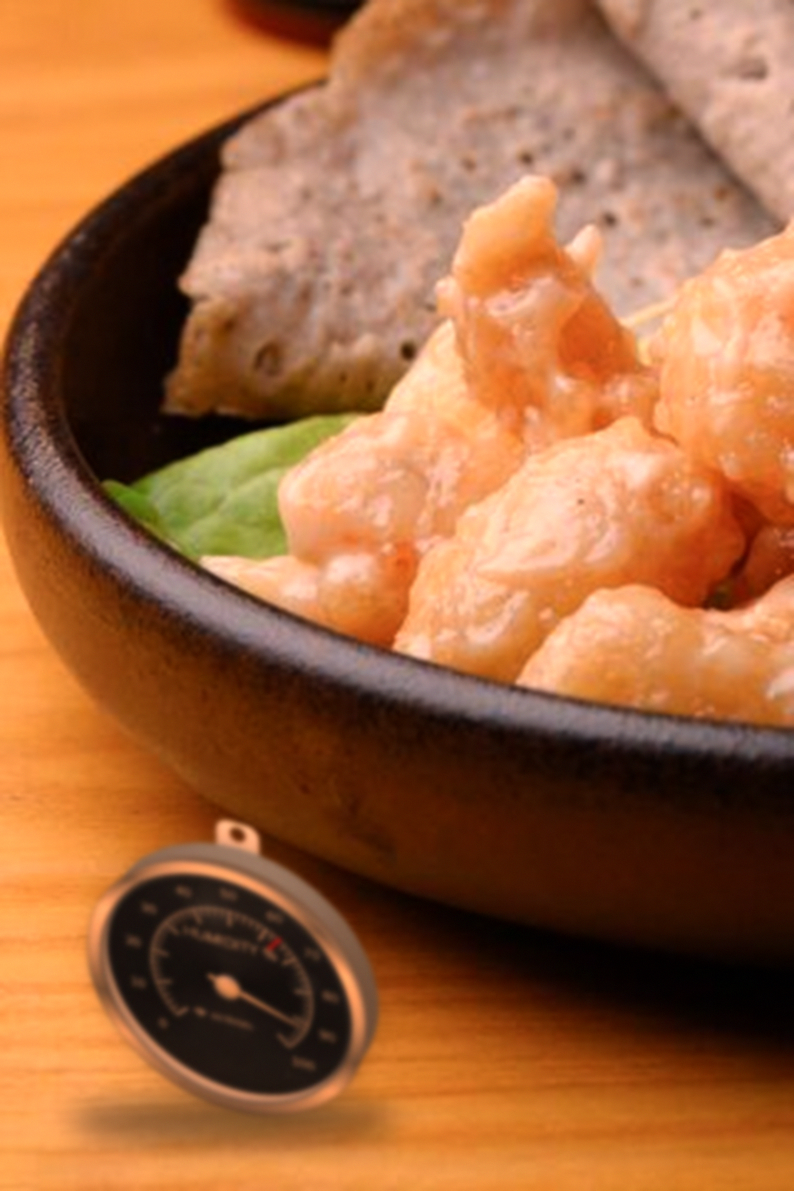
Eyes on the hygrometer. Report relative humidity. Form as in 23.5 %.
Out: 90 %
